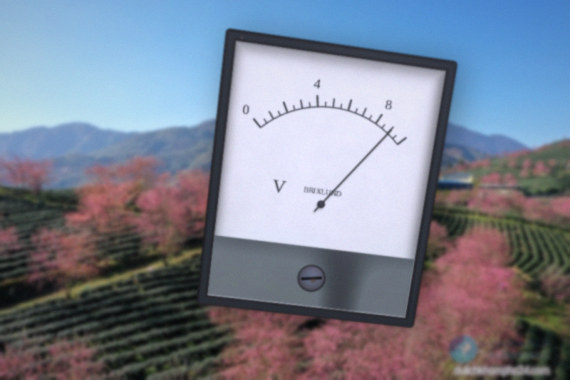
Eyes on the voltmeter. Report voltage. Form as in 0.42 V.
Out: 9 V
